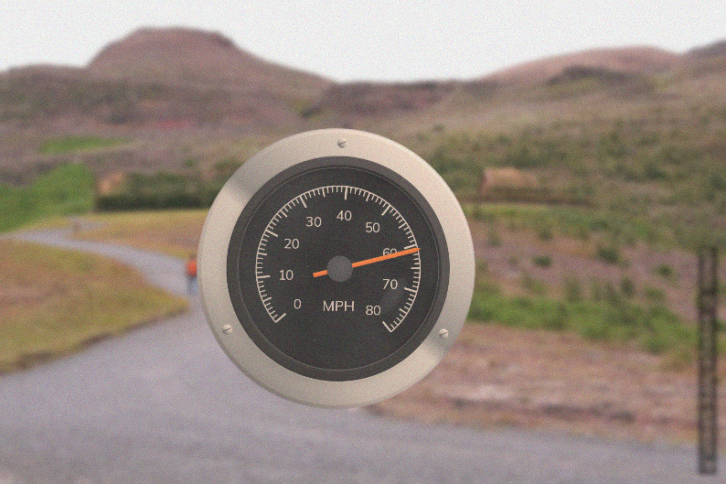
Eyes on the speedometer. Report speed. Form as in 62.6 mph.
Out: 61 mph
